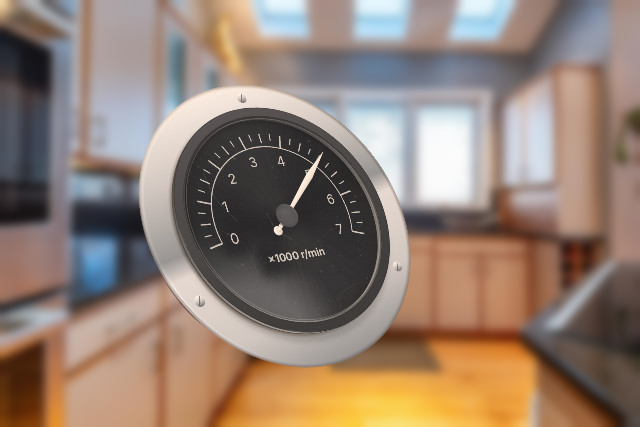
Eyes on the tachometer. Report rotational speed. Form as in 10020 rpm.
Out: 5000 rpm
